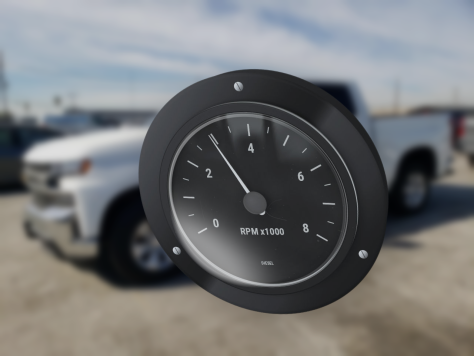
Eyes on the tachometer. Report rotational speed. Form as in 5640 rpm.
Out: 3000 rpm
